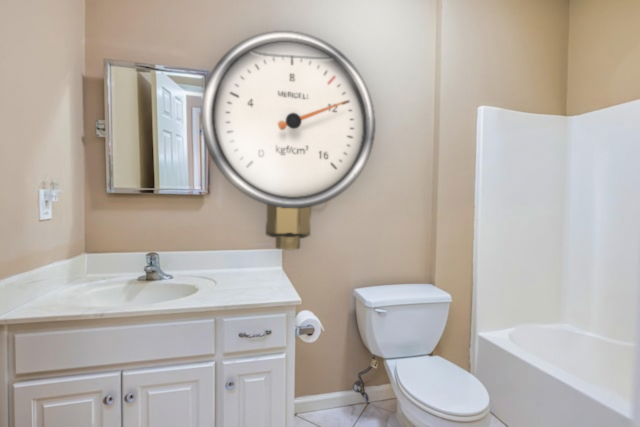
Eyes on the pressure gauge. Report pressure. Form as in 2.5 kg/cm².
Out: 12 kg/cm²
